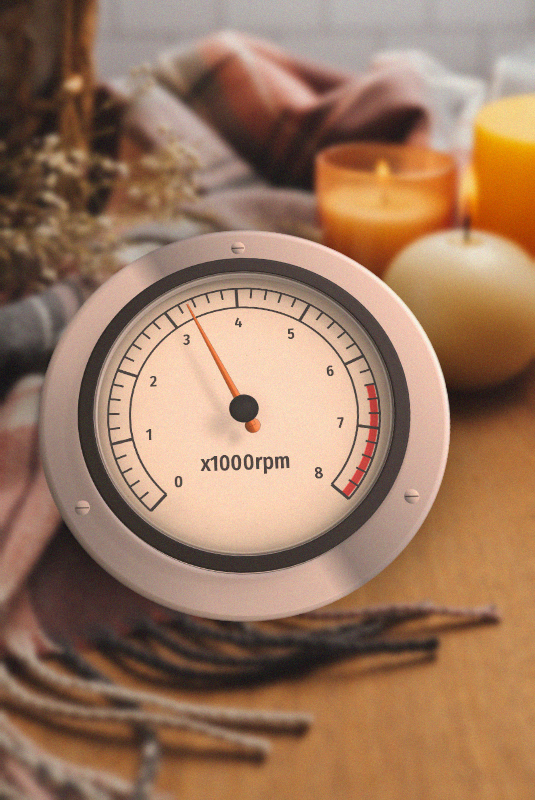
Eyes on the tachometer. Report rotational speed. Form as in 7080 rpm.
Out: 3300 rpm
